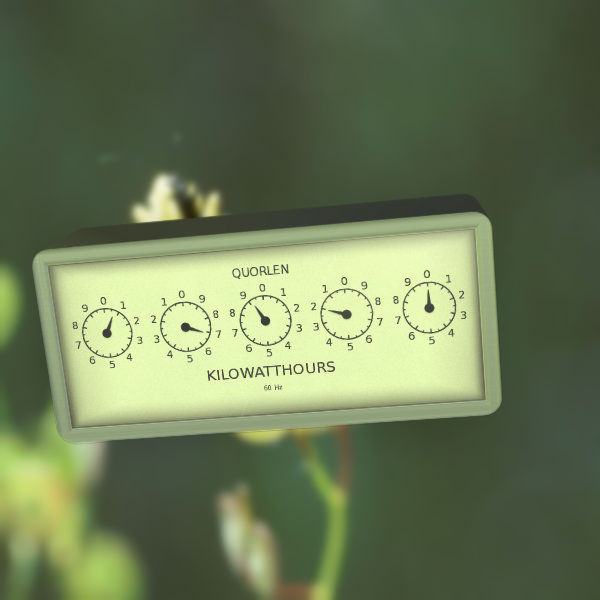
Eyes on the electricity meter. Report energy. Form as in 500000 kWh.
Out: 6920 kWh
